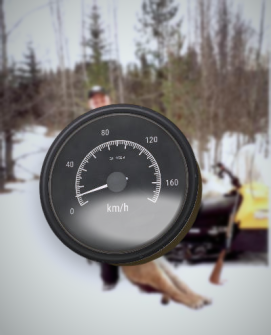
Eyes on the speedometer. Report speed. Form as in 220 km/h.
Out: 10 km/h
